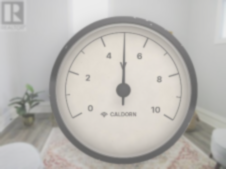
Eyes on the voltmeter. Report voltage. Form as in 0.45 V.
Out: 5 V
